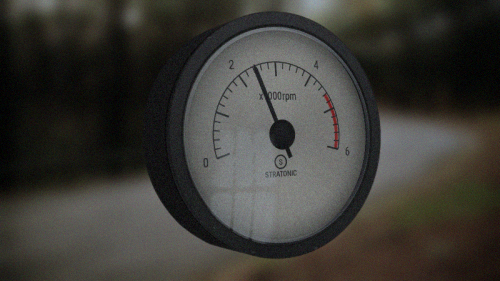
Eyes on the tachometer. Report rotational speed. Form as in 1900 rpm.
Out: 2400 rpm
